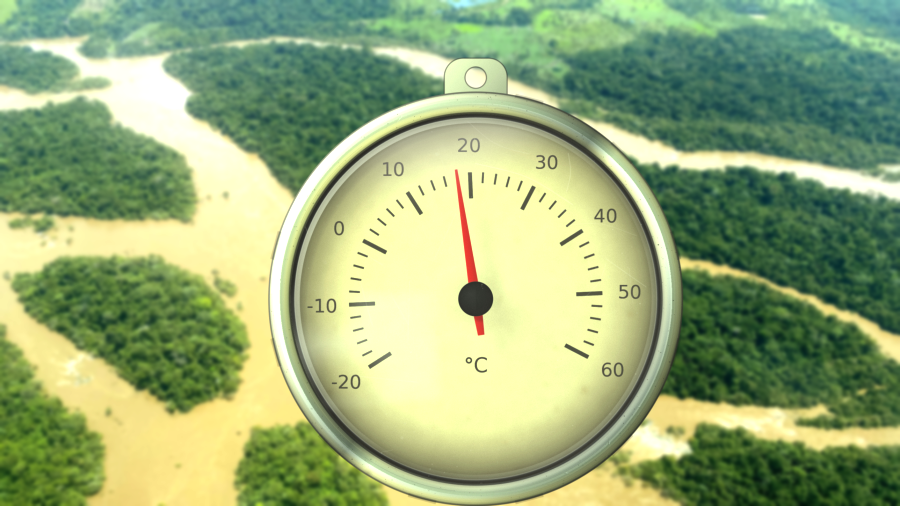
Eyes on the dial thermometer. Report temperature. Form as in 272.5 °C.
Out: 18 °C
